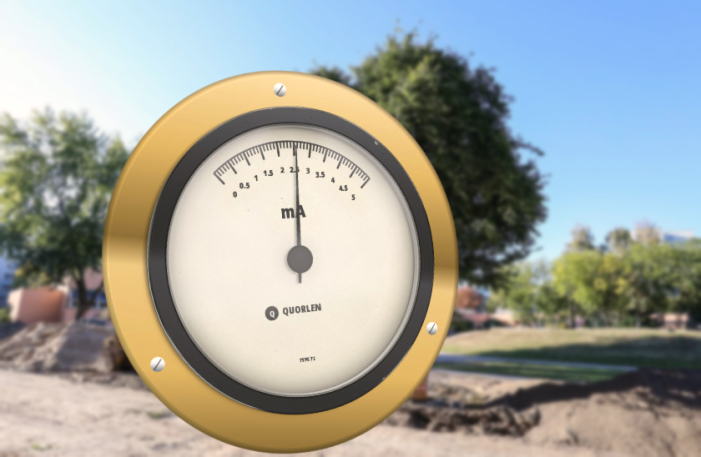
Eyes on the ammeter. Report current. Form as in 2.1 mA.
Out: 2.5 mA
